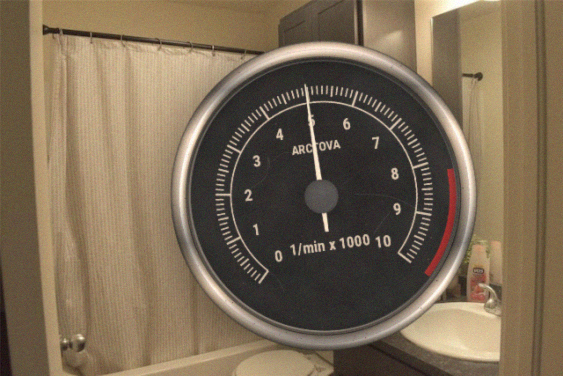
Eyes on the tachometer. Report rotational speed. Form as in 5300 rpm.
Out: 5000 rpm
